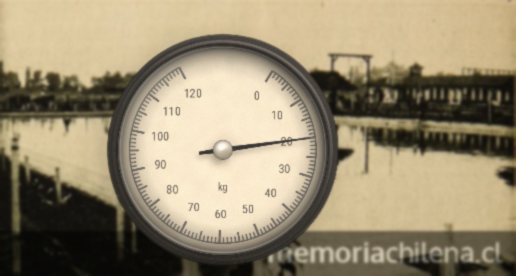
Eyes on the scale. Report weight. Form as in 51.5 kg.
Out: 20 kg
